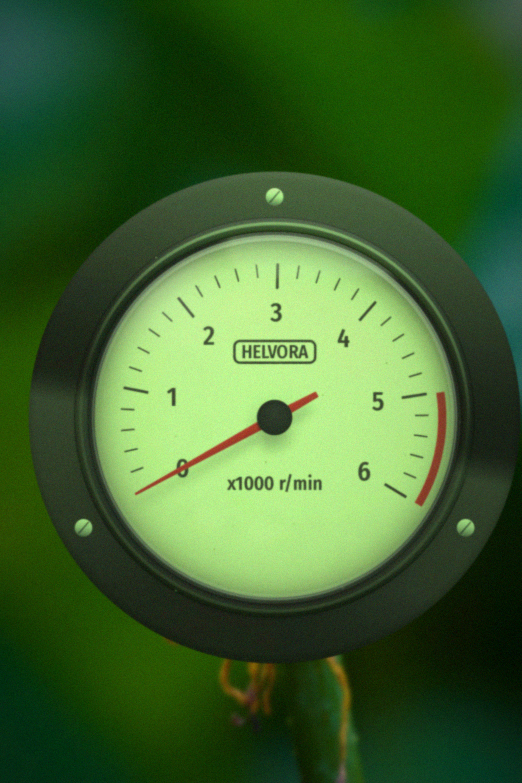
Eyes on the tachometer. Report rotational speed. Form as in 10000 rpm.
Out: 0 rpm
